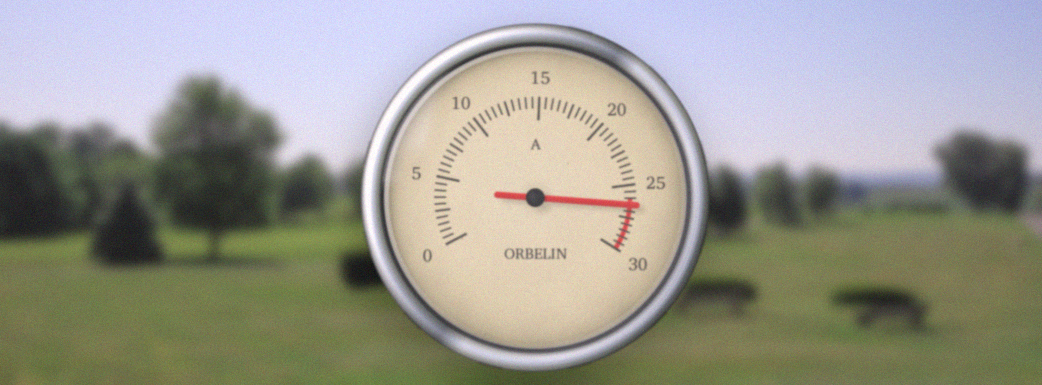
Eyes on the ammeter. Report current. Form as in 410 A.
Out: 26.5 A
